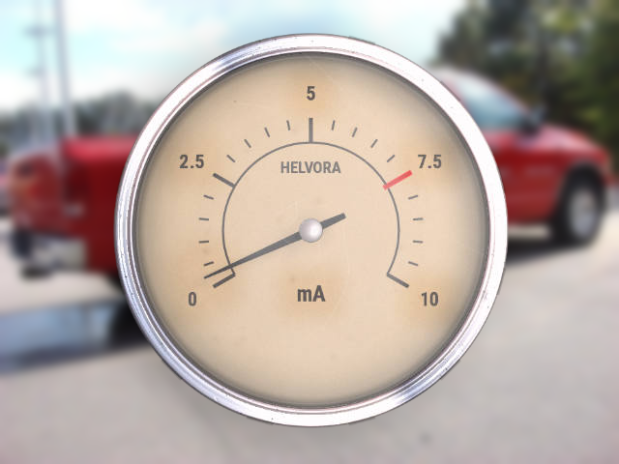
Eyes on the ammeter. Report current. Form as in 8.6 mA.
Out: 0.25 mA
